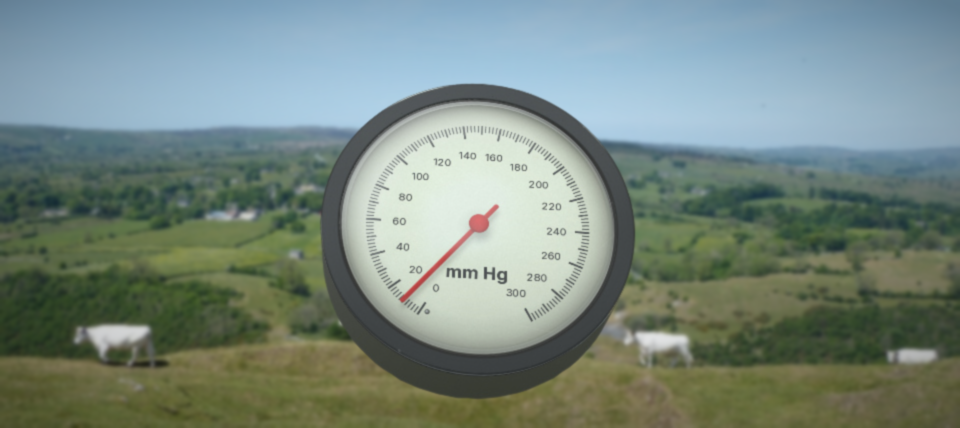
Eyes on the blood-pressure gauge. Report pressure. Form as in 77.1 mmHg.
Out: 10 mmHg
